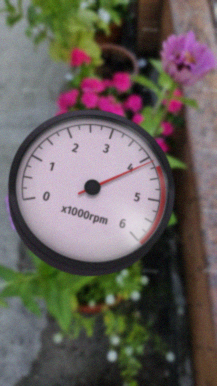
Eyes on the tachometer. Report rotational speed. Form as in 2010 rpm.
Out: 4125 rpm
